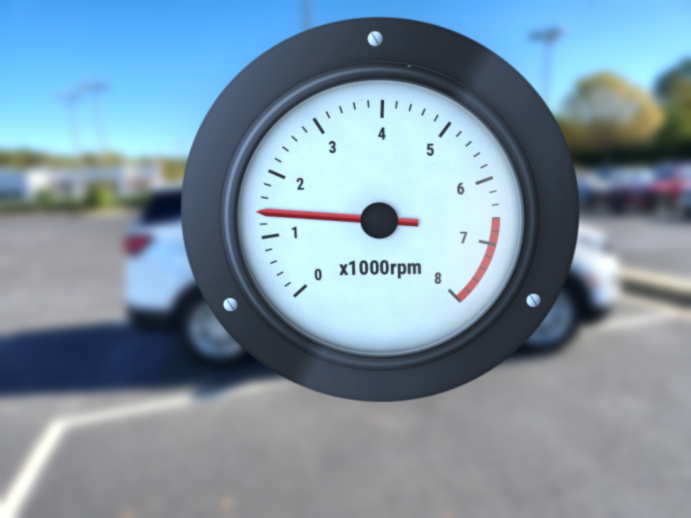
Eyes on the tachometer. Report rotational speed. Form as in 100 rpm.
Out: 1400 rpm
